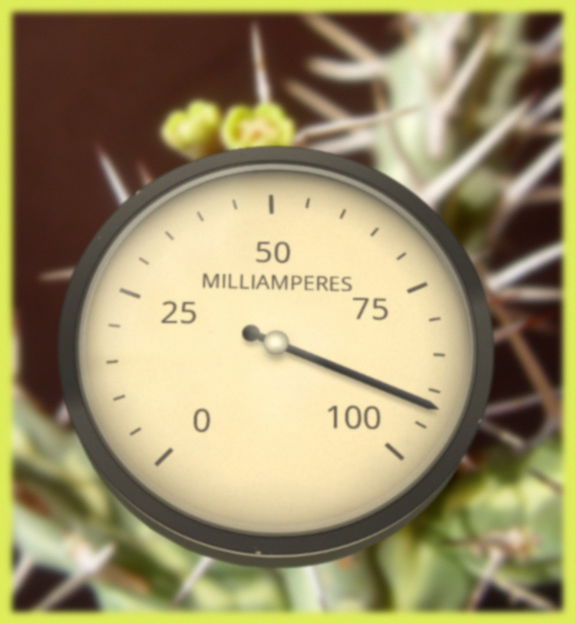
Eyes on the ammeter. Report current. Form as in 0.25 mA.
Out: 92.5 mA
